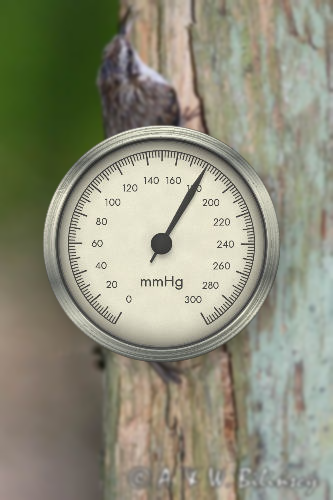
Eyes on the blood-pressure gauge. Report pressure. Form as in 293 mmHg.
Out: 180 mmHg
